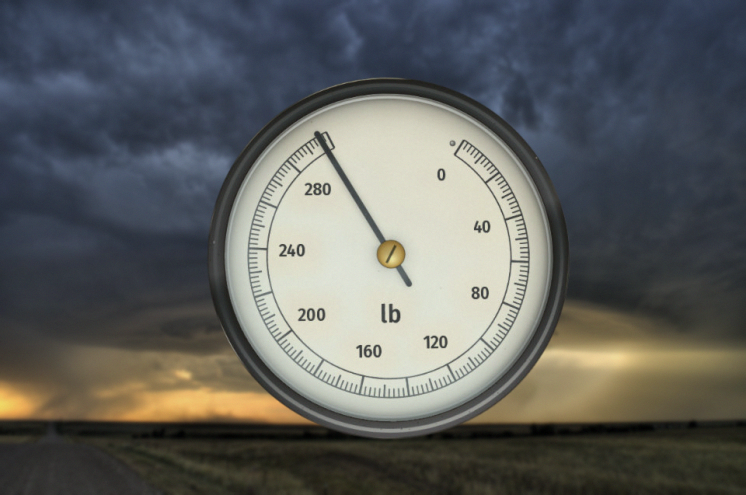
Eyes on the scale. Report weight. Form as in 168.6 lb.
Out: 296 lb
